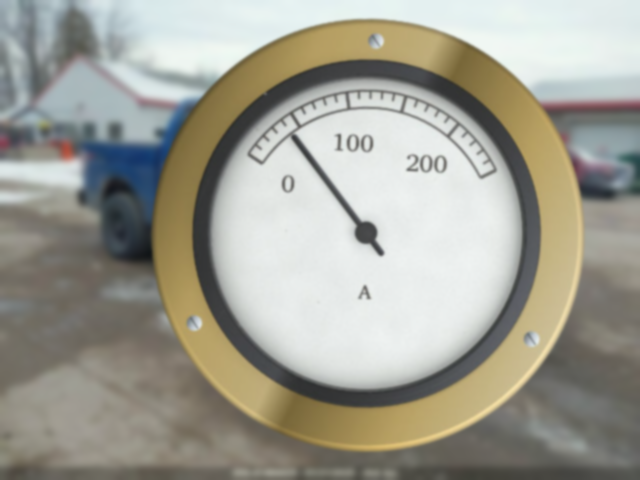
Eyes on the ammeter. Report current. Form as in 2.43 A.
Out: 40 A
